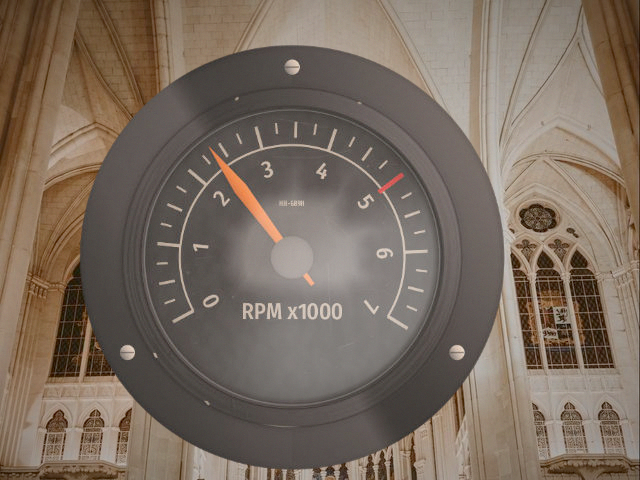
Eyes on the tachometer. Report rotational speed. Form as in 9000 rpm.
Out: 2375 rpm
